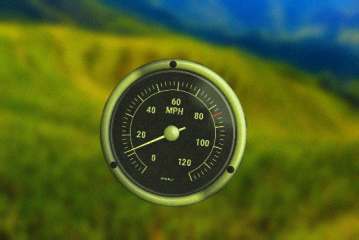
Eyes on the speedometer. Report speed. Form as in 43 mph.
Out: 12 mph
